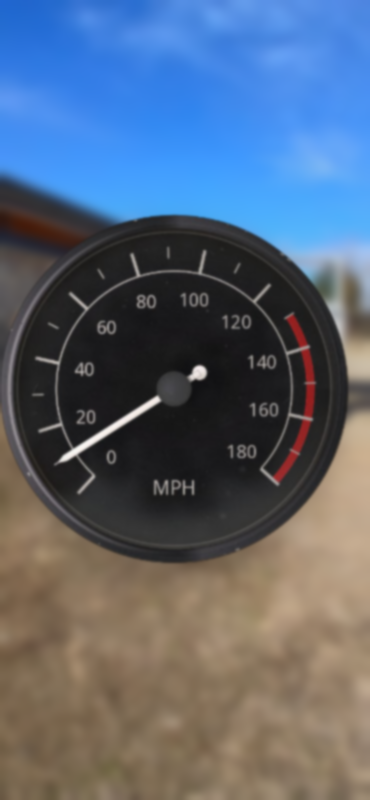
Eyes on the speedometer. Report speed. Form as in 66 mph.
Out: 10 mph
